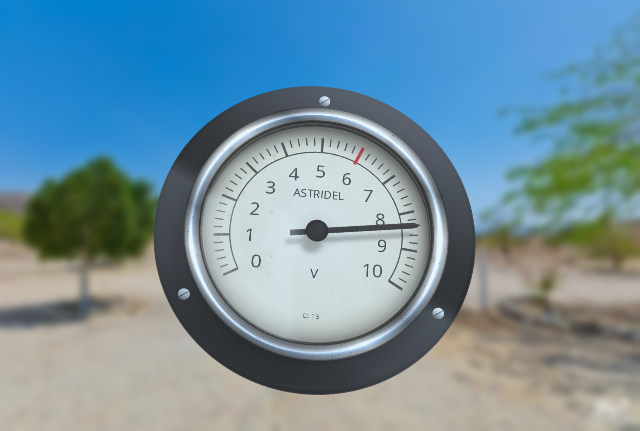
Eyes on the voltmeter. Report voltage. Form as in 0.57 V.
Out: 8.4 V
